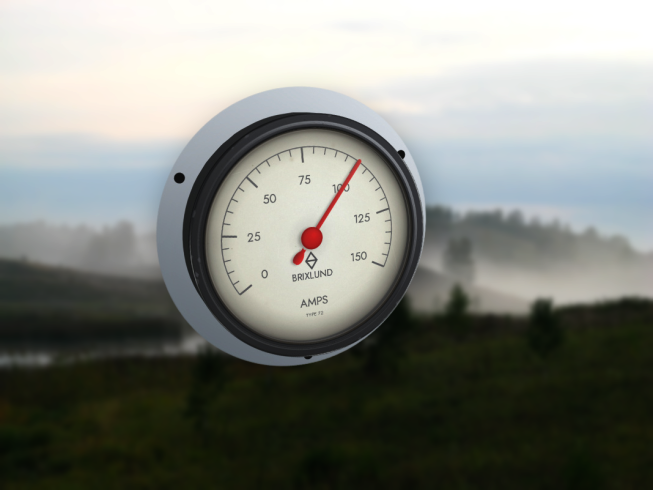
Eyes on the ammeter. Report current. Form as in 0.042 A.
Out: 100 A
